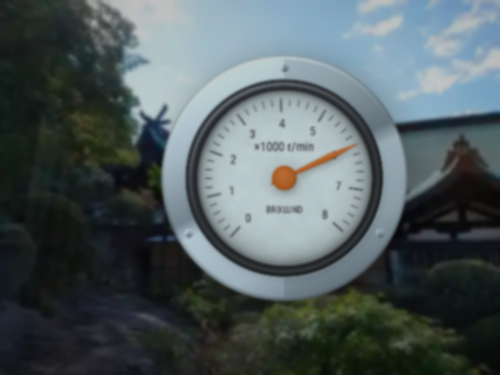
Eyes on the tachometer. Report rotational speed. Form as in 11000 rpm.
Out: 6000 rpm
